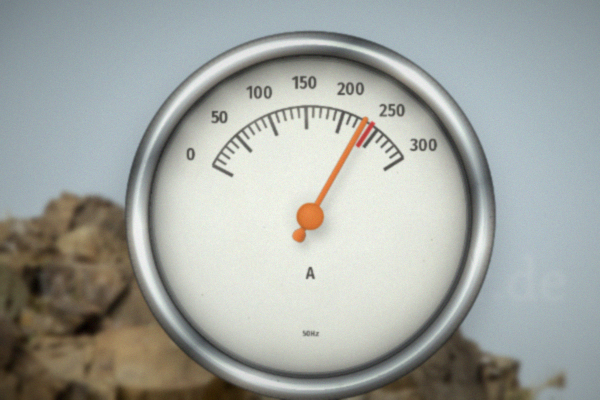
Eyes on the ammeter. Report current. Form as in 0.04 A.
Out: 230 A
